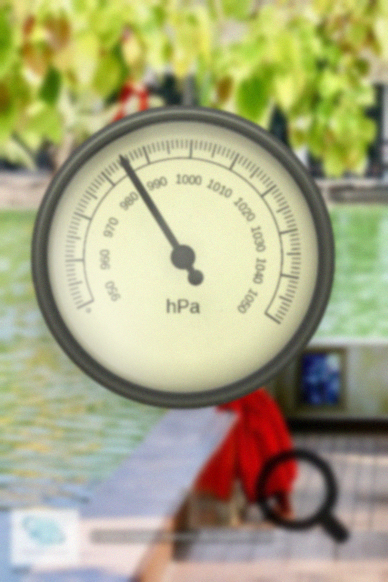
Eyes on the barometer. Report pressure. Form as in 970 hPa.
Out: 985 hPa
